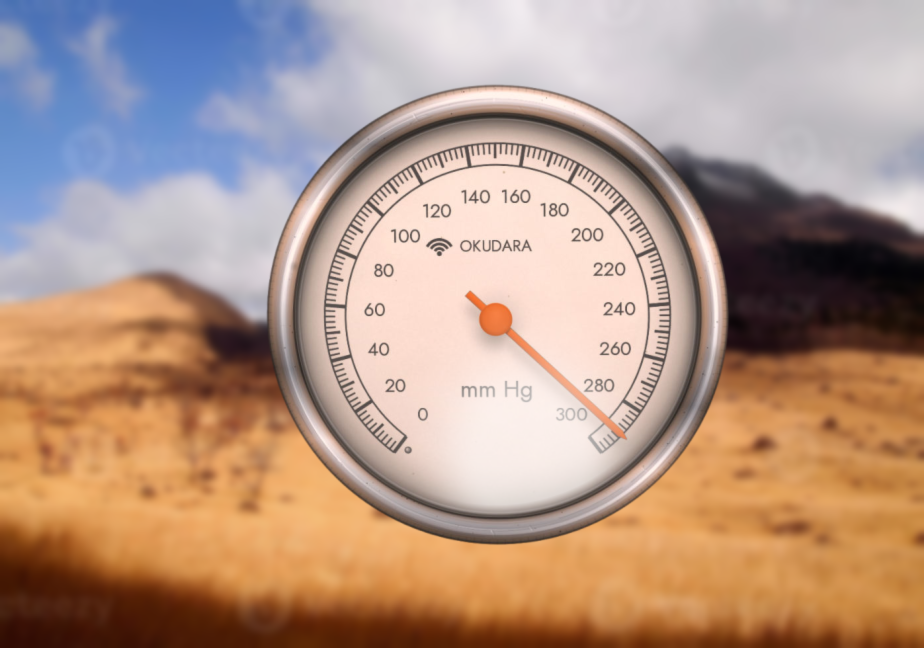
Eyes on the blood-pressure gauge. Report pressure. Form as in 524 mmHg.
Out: 290 mmHg
